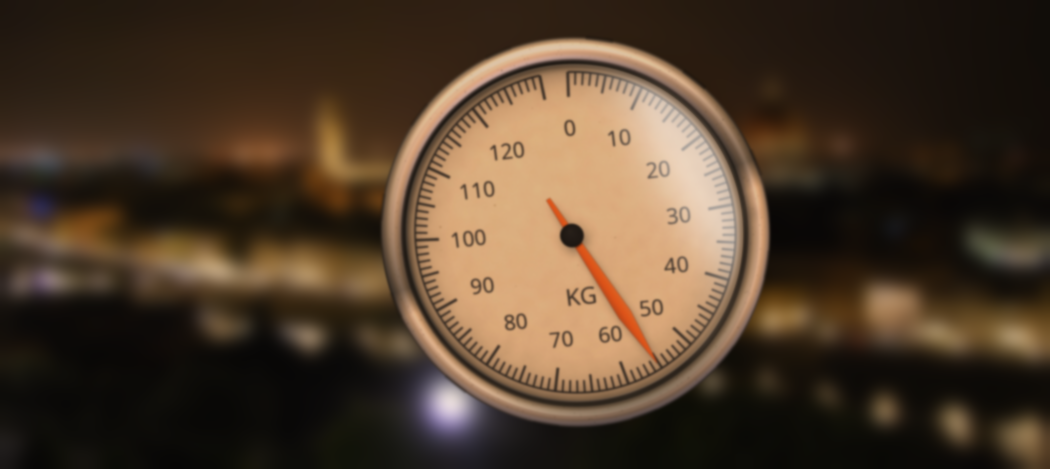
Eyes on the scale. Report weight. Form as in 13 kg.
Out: 55 kg
